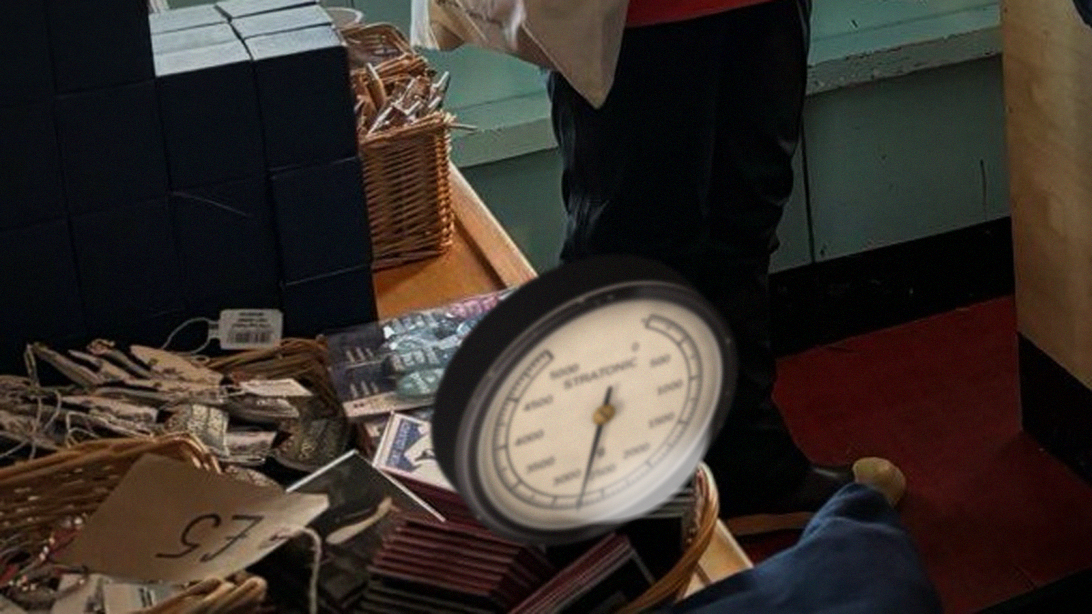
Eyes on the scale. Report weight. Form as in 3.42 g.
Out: 2750 g
